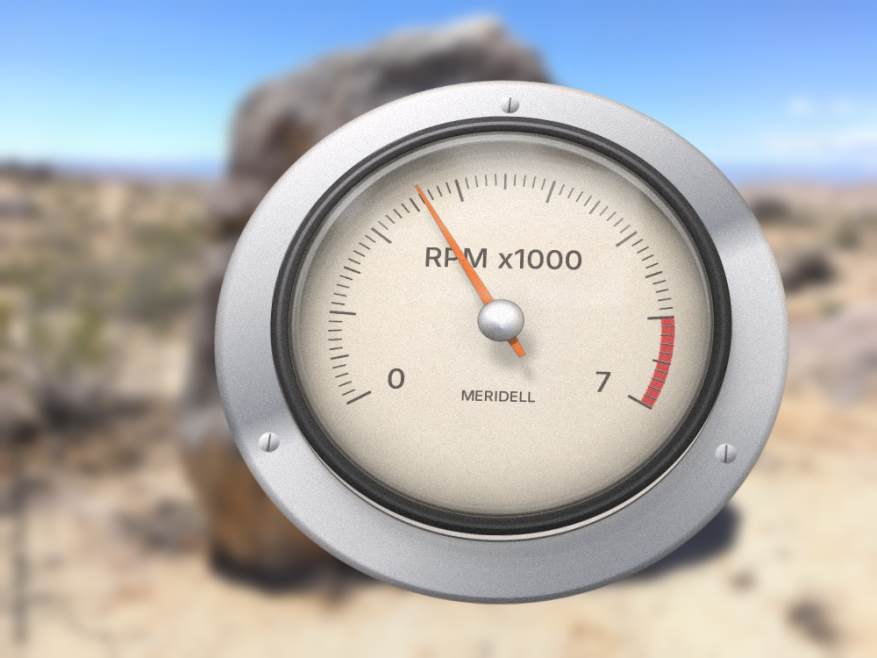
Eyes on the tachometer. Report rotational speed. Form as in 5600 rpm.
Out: 2600 rpm
